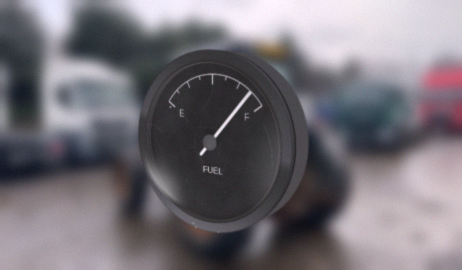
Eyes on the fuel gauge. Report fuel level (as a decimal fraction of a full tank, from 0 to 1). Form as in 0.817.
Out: 0.875
